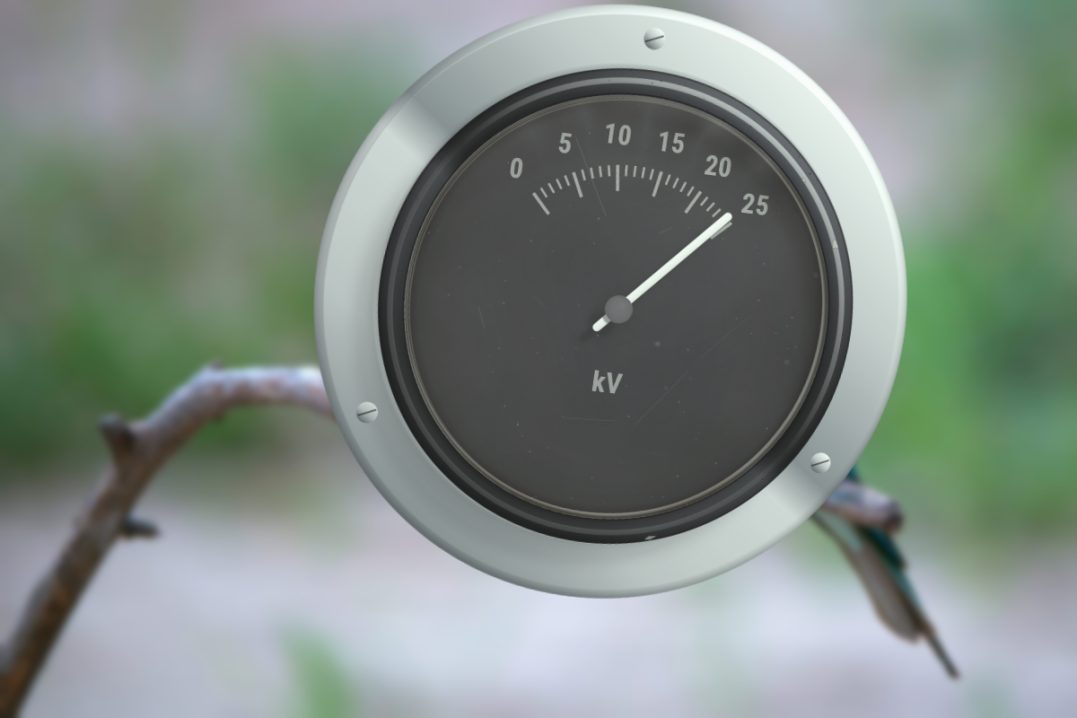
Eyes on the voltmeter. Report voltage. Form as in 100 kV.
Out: 24 kV
